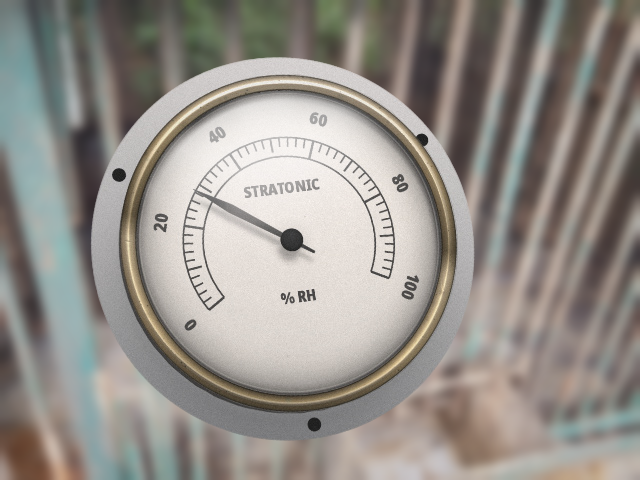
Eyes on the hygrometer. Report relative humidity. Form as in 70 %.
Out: 28 %
